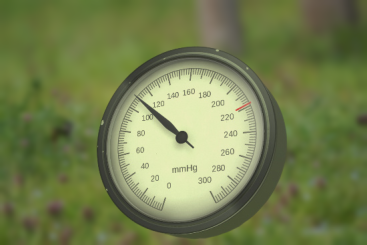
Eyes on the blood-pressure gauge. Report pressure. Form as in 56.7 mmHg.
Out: 110 mmHg
